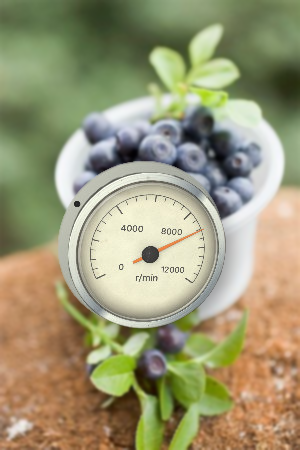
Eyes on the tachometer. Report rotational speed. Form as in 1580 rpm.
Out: 9000 rpm
